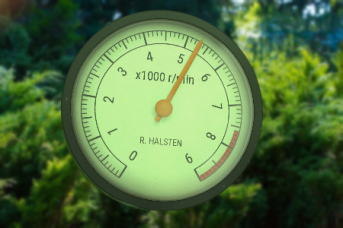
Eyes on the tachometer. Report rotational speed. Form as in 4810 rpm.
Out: 5300 rpm
